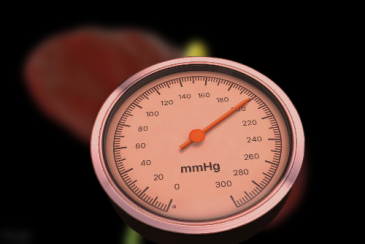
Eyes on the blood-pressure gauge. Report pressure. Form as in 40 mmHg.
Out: 200 mmHg
